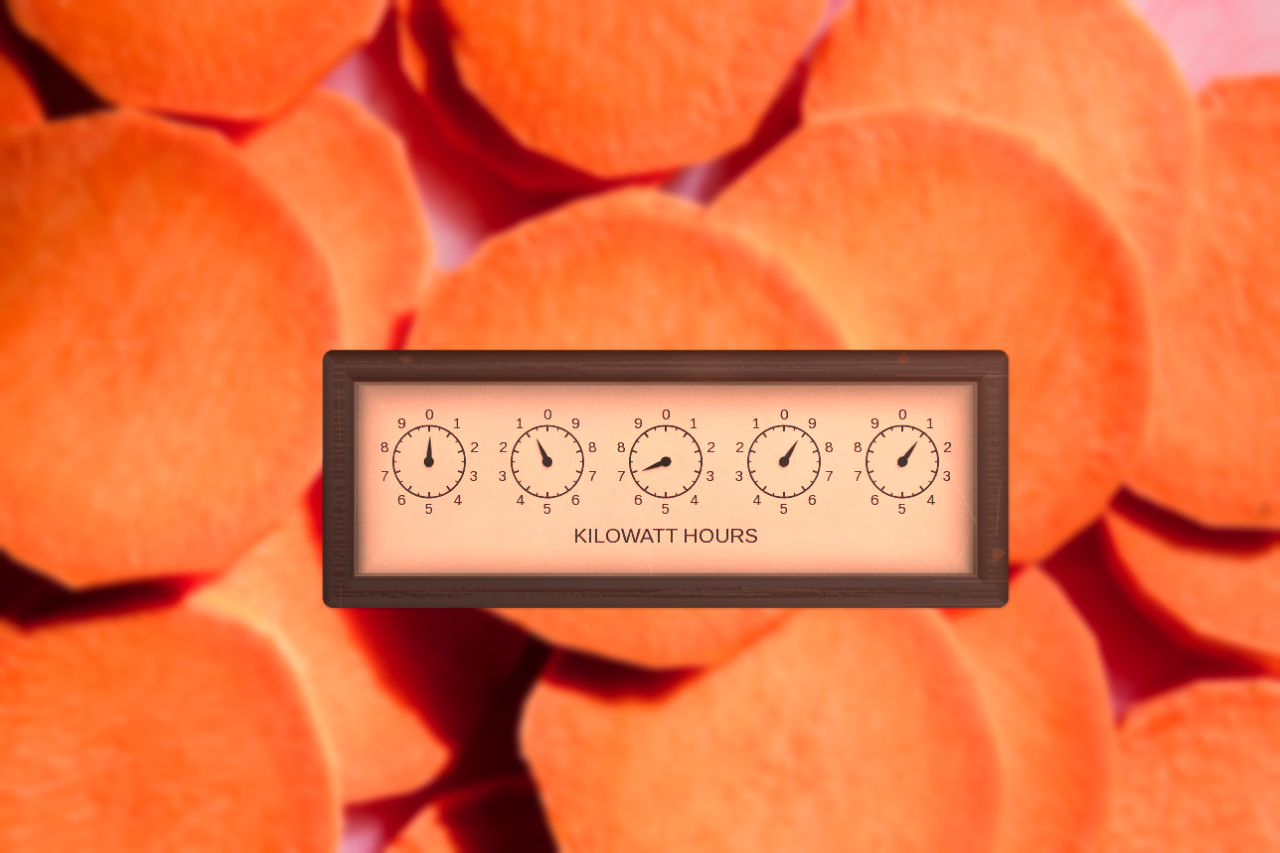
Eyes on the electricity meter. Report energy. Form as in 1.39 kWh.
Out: 691 kWh
